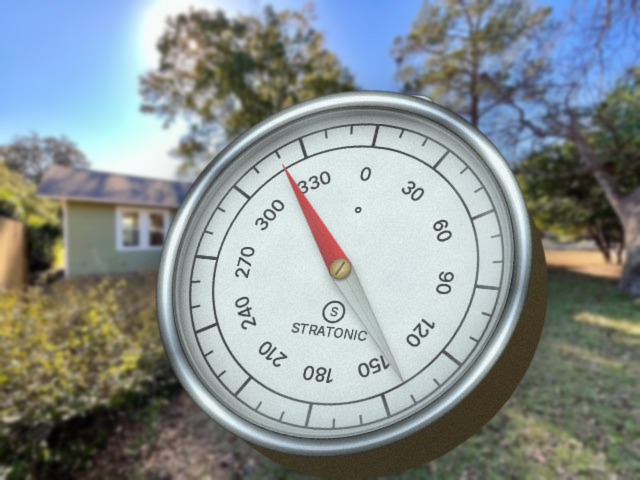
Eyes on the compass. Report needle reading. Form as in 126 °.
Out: 320 °
